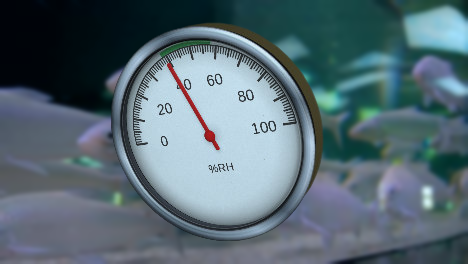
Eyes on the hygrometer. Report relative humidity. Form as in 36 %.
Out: 40 %
